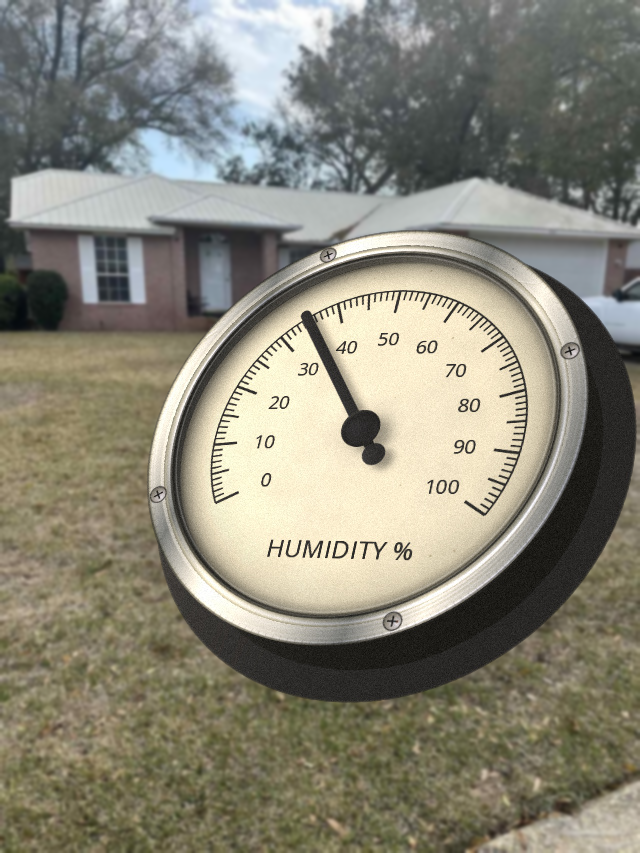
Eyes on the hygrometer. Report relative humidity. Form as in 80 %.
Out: 35 %
